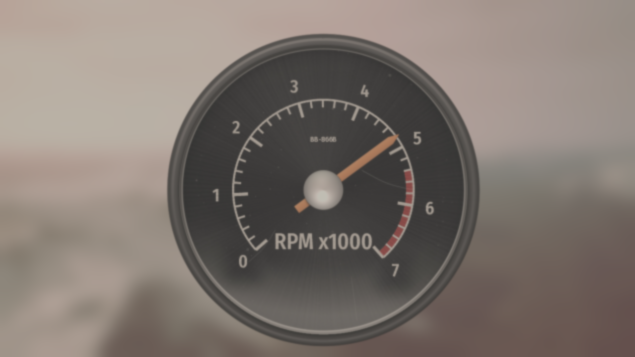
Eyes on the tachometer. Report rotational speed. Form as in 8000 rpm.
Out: 4800 rpm
